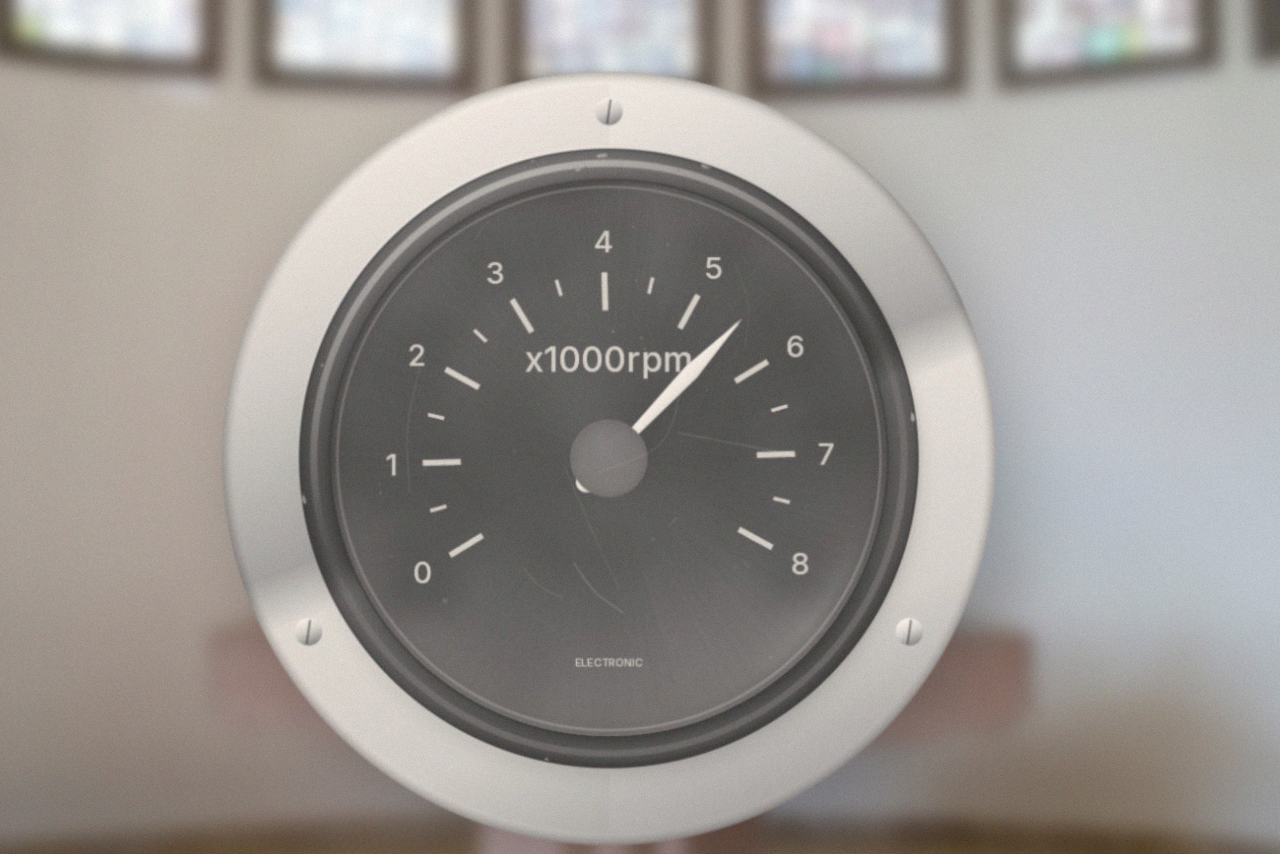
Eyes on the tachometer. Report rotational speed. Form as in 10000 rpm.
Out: 5500 rpm
